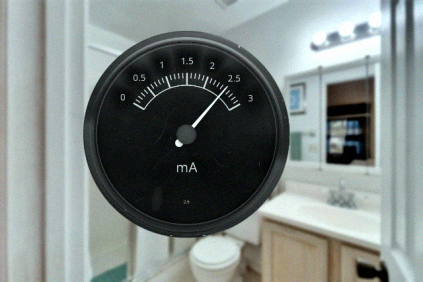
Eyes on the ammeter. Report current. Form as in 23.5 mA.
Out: 2.5 mA
